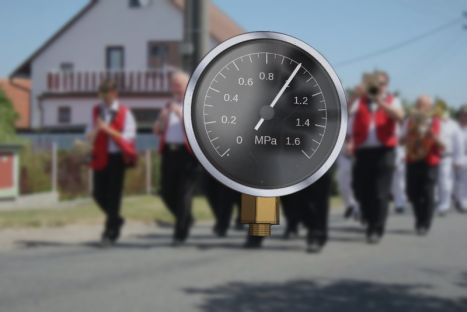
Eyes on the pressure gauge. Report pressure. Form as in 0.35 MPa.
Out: 1 MPa
